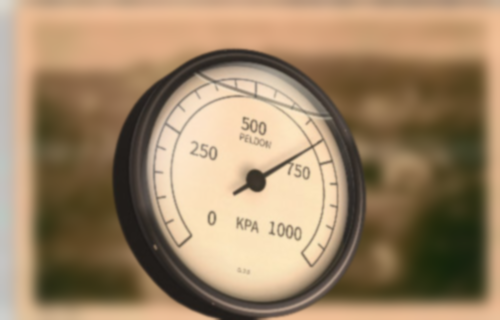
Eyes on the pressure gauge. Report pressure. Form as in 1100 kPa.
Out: 700 kPa
